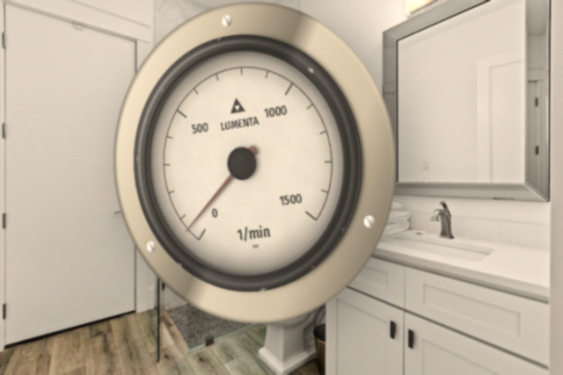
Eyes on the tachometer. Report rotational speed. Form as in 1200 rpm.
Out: 50 rpm
